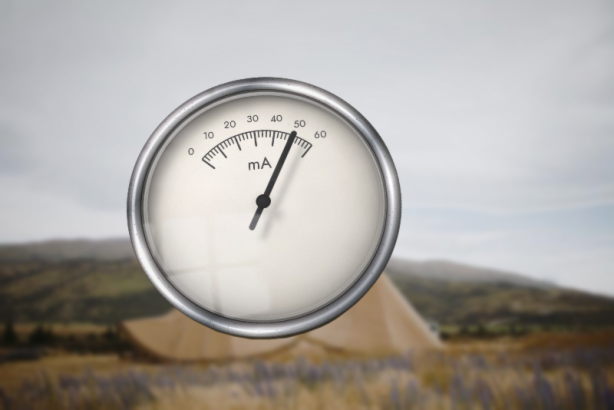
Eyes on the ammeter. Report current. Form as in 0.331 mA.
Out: 50 mA
